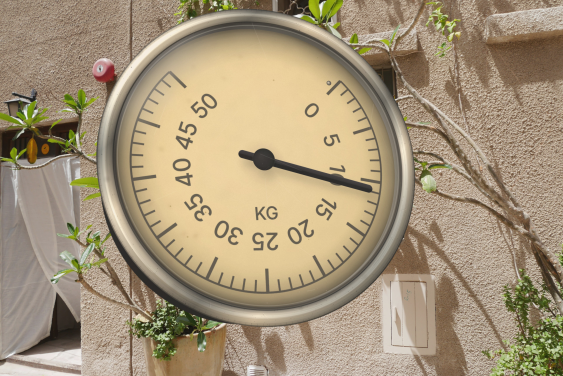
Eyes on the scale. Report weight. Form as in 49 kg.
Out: 11 kg
